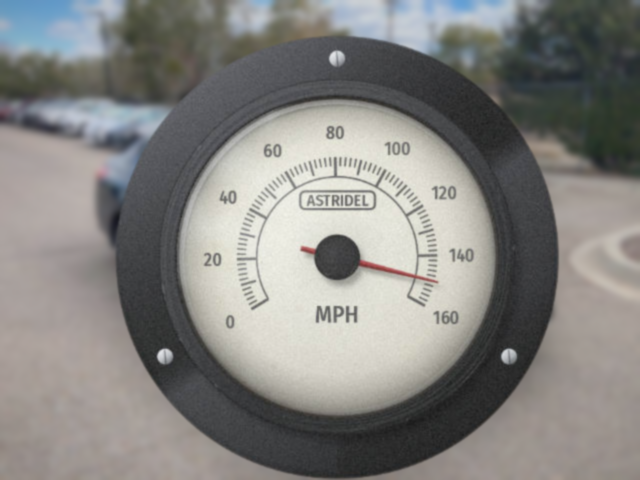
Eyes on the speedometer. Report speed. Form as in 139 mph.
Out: 150 mph
